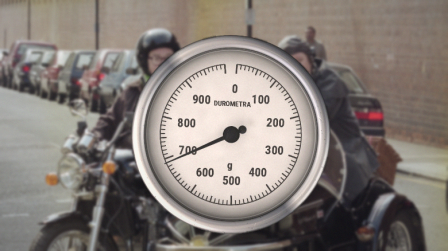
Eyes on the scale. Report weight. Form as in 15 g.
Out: 690 g
